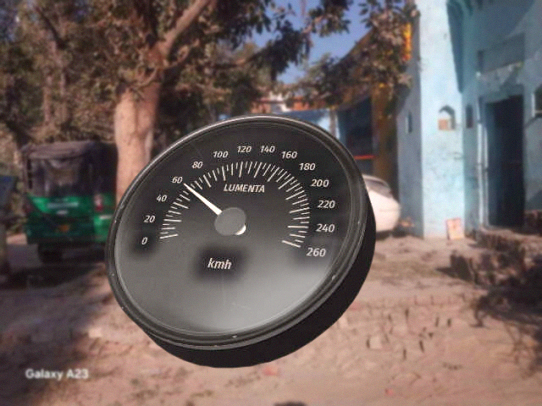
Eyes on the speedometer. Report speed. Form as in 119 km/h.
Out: 60 km/h
